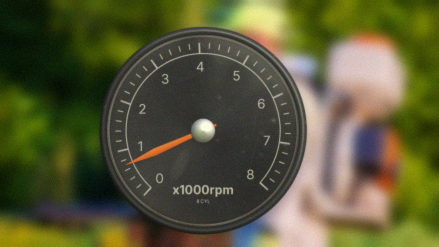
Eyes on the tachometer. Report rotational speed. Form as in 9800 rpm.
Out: 700 rpm
